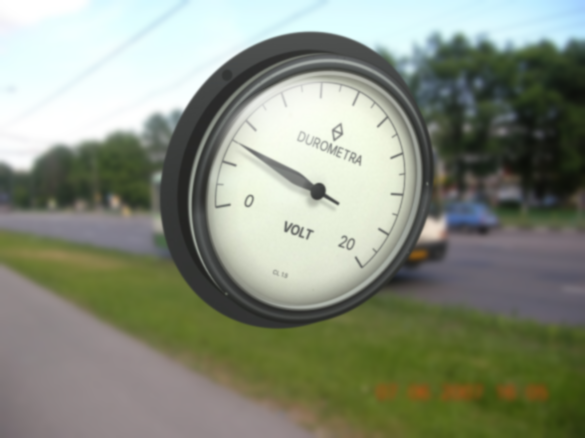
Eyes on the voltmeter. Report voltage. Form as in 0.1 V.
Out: 3 V
